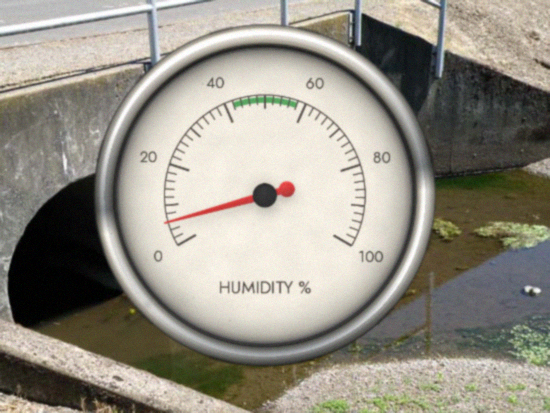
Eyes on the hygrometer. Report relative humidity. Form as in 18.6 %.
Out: 6 %
